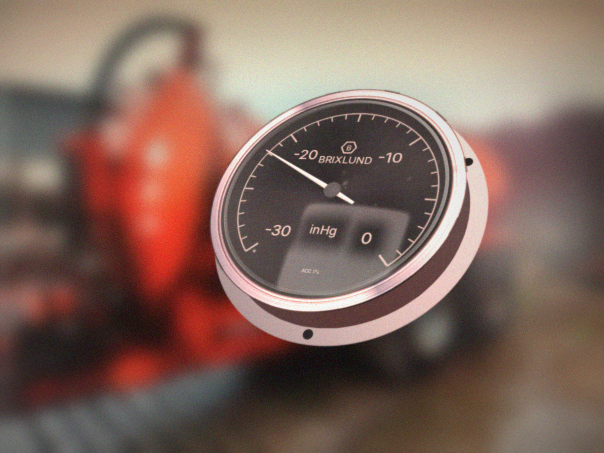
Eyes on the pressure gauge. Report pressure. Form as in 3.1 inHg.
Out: -22 inHg
